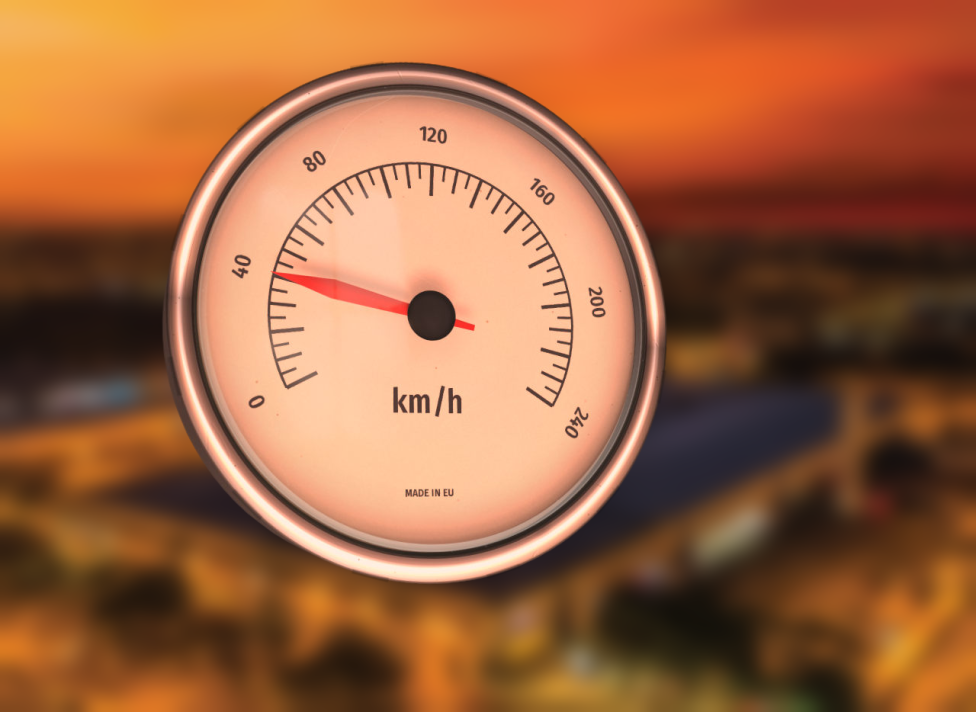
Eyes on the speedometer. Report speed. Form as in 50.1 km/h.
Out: 40 km/h
